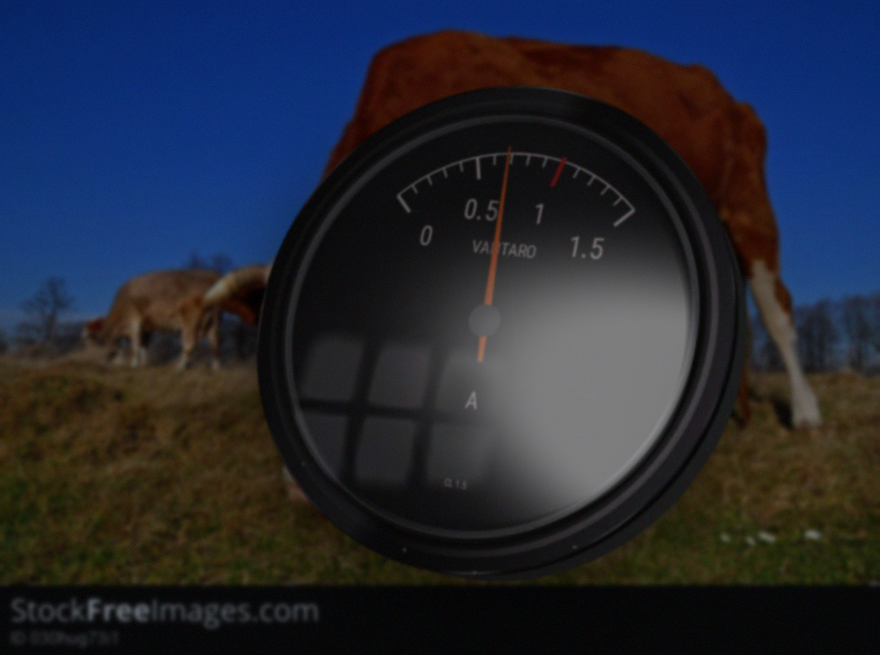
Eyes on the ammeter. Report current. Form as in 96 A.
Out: 0.7 A
